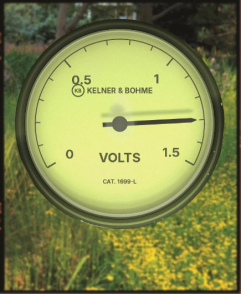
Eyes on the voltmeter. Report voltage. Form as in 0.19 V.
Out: 1.3 V
